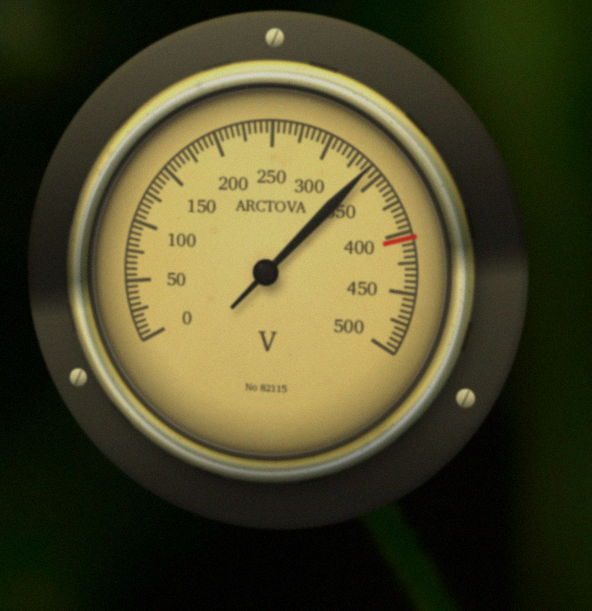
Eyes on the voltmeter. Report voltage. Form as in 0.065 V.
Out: 340 V
